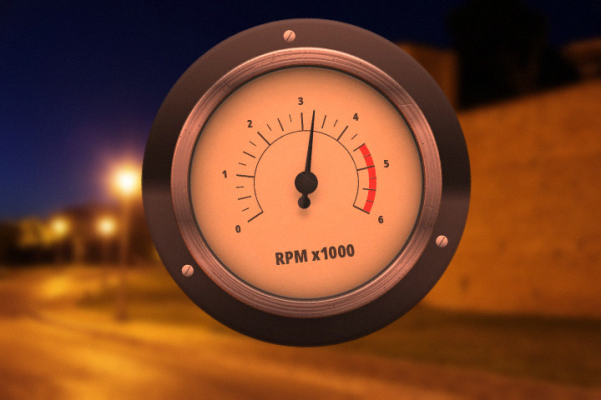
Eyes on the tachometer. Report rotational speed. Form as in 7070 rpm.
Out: 3250 rpm
